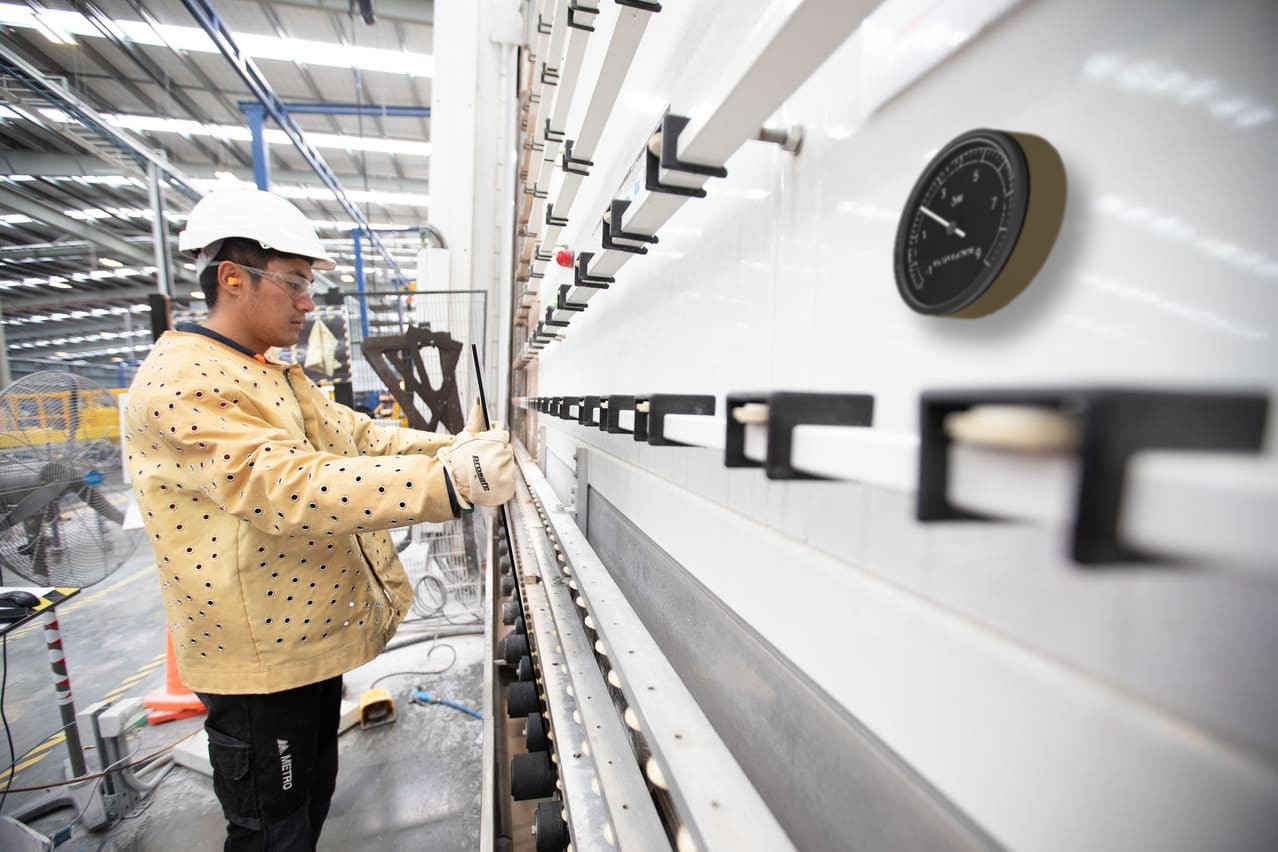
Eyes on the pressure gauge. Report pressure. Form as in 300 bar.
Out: 2 bar
